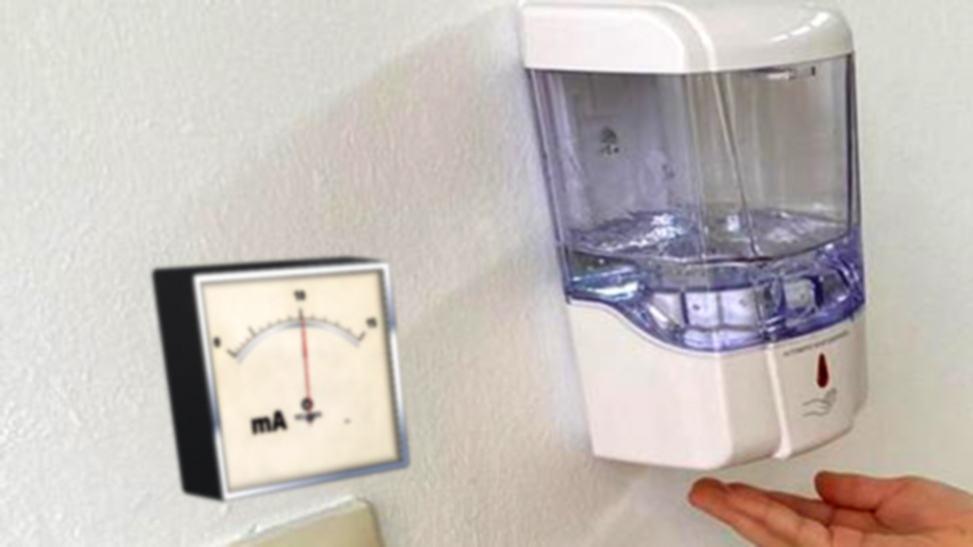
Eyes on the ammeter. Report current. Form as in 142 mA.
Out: 10 mA
